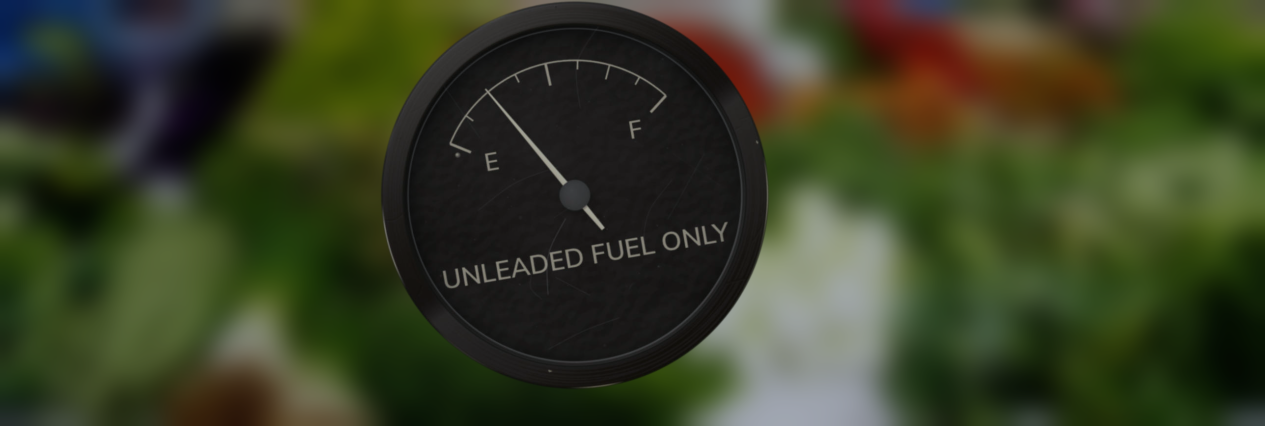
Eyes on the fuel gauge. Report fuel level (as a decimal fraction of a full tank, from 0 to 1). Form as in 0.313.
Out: 0.25
